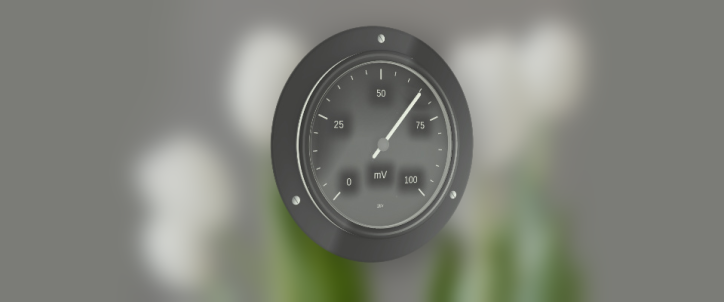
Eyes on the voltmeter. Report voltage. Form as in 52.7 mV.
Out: 65 mV
